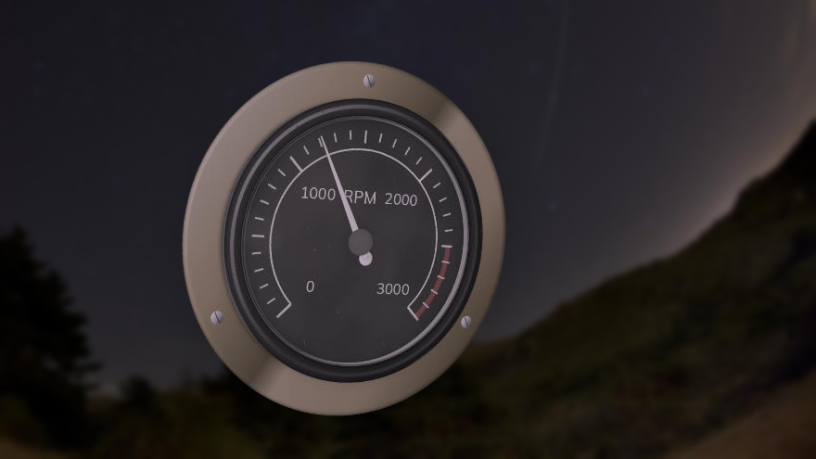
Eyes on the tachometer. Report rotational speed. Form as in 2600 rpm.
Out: 1200 rpm
